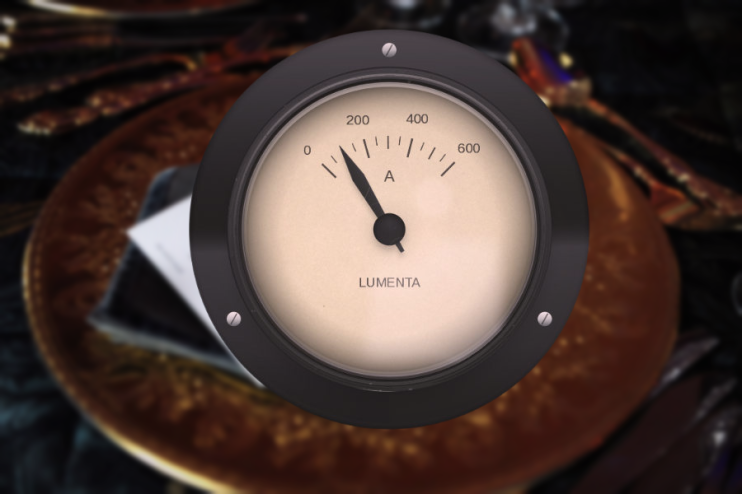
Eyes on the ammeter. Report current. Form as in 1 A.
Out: 100 A
